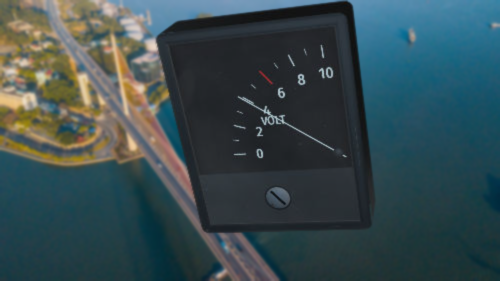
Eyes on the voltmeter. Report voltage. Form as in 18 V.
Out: 4 V
